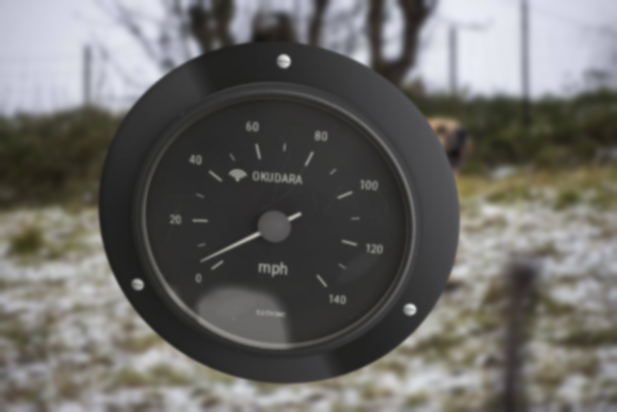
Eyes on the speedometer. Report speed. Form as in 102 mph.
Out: 5 mph
